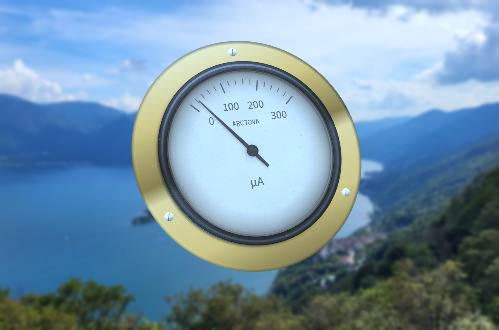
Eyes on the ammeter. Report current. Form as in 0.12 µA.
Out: 20 µA
